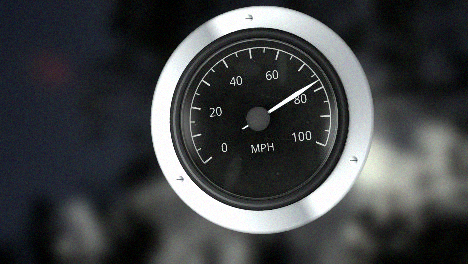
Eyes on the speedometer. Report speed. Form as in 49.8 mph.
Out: 77.5 mph
